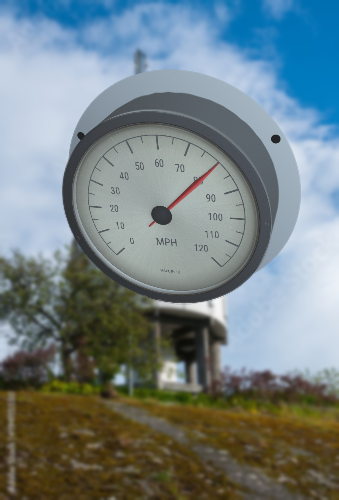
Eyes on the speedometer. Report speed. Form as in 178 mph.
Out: 80 mph
